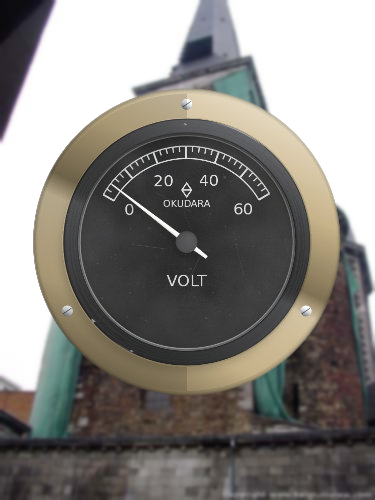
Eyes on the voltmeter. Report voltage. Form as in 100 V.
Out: 4 V
